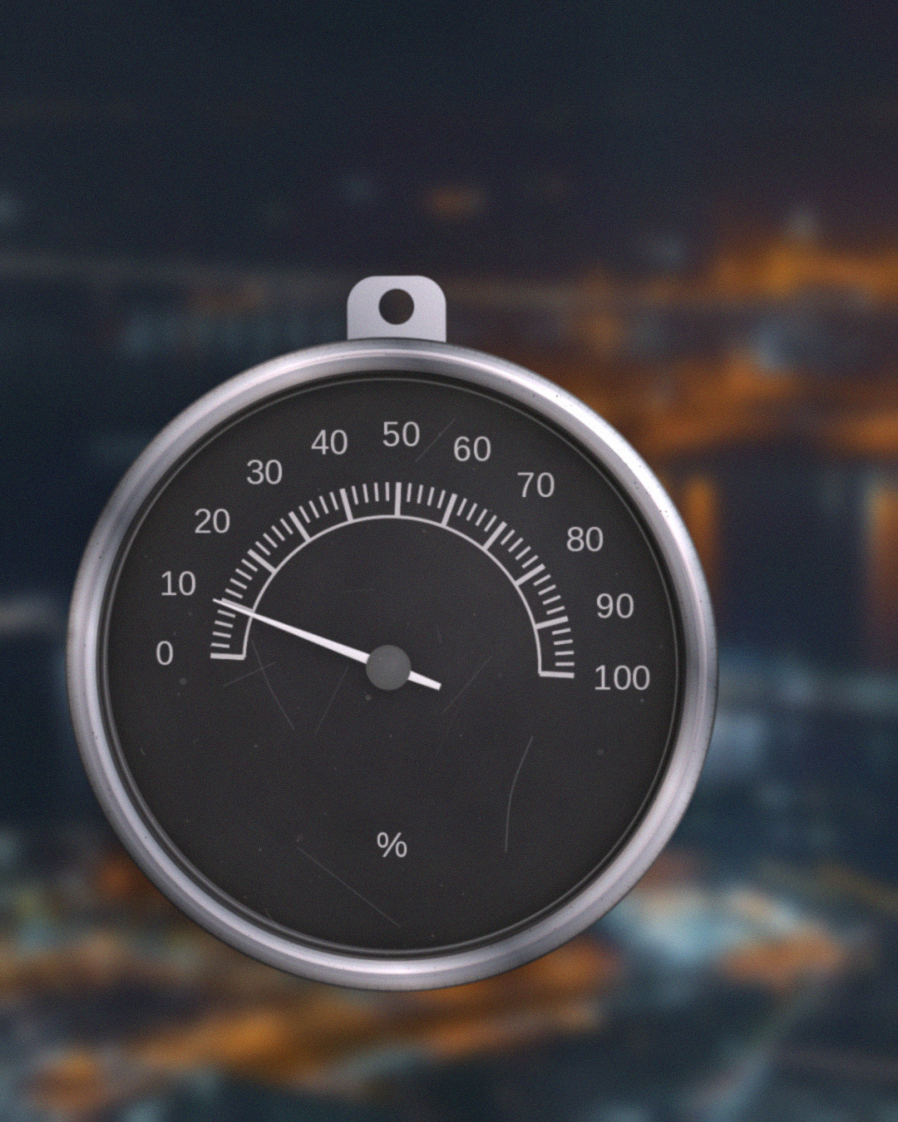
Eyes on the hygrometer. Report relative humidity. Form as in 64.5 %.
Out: 10 %
